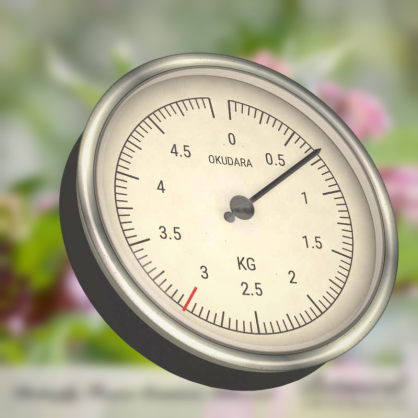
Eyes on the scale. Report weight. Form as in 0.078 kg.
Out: 0.7 kg
